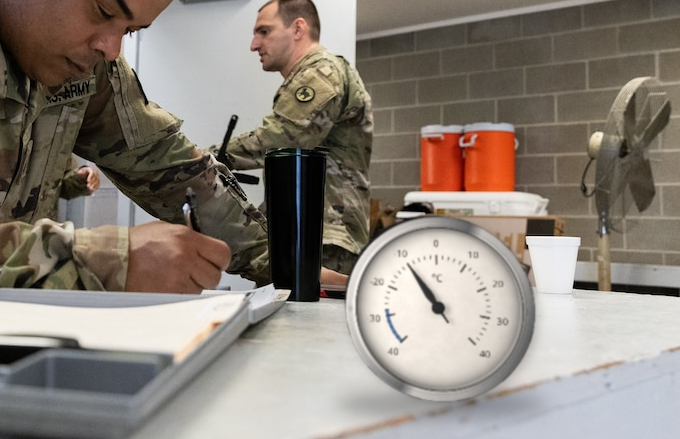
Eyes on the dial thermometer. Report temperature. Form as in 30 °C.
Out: -10 °C
